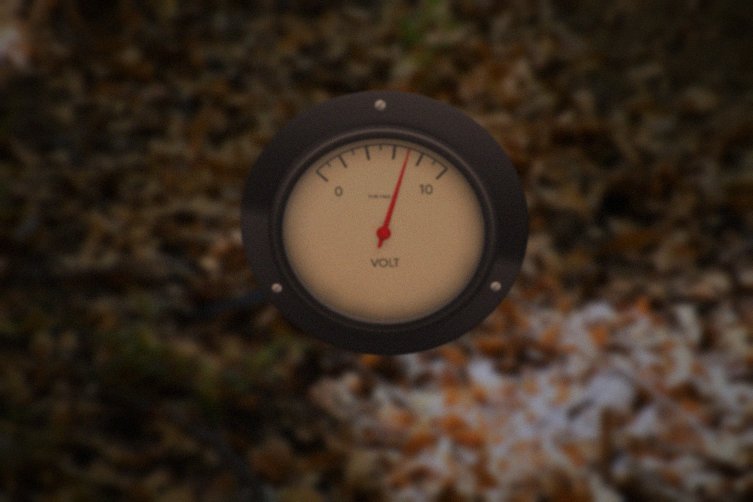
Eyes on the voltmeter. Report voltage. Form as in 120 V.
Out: 7 V
